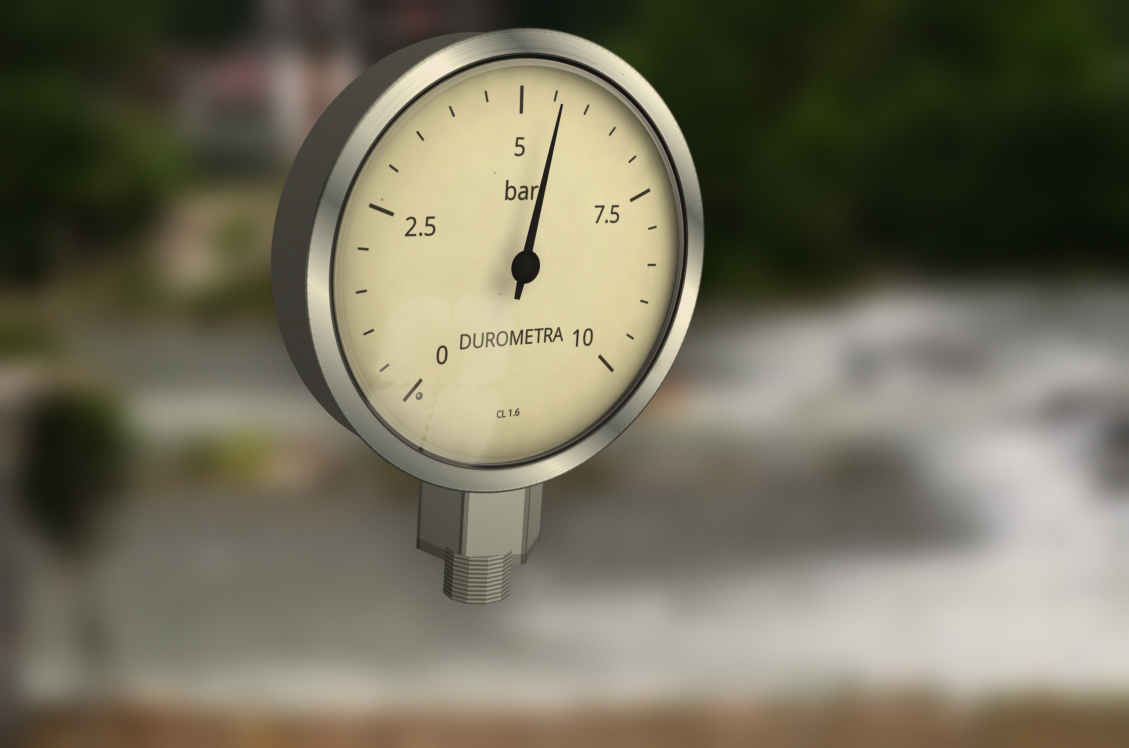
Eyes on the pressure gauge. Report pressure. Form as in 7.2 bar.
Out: 5.5 bar
